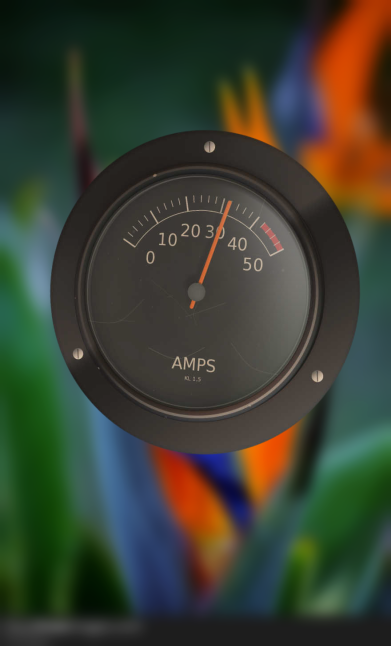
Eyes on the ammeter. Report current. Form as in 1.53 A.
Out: 32 A
